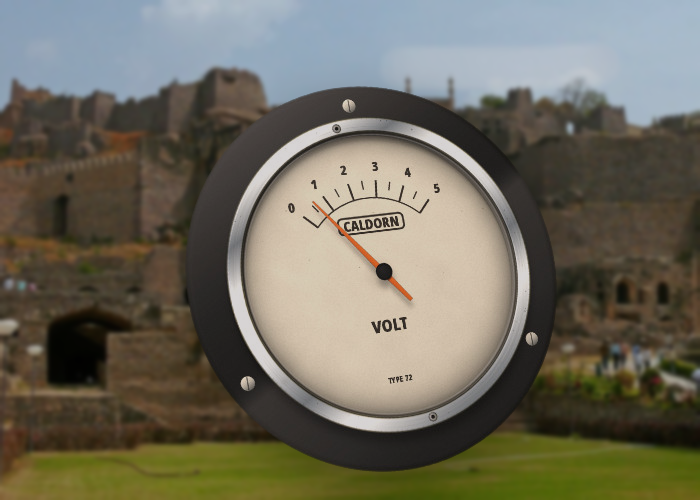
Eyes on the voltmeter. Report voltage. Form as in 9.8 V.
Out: 0.5 V
